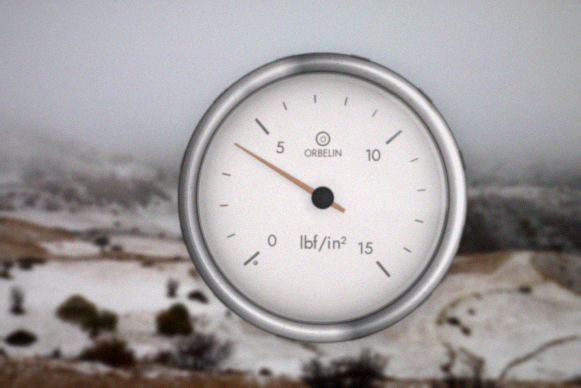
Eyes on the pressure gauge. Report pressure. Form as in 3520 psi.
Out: 4 psi
